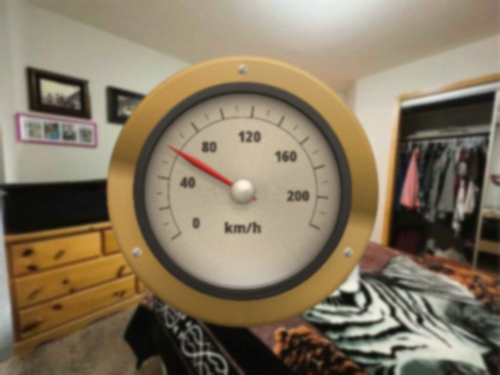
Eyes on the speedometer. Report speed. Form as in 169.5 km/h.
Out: 60 km/h
